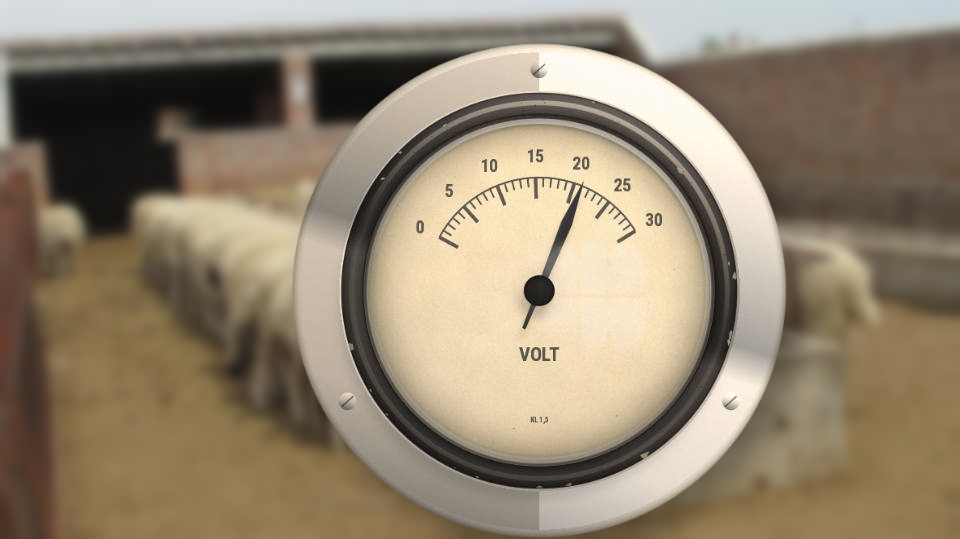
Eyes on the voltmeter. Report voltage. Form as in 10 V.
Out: 21 V
